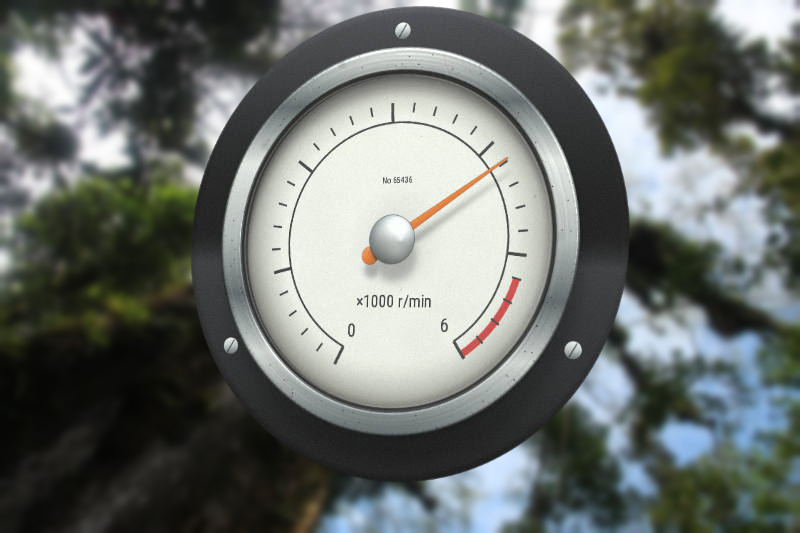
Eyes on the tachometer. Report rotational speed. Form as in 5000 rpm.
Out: 4200 rpm
